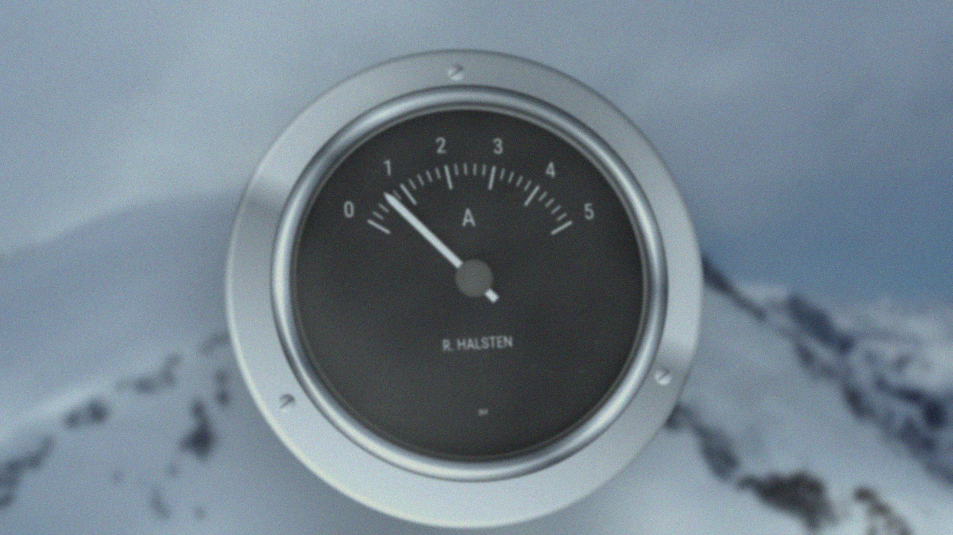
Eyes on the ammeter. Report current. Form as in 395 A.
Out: 0.6 A
